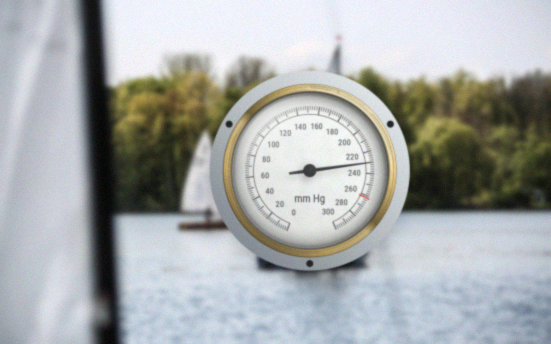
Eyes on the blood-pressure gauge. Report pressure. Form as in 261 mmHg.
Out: 230 mmHg
